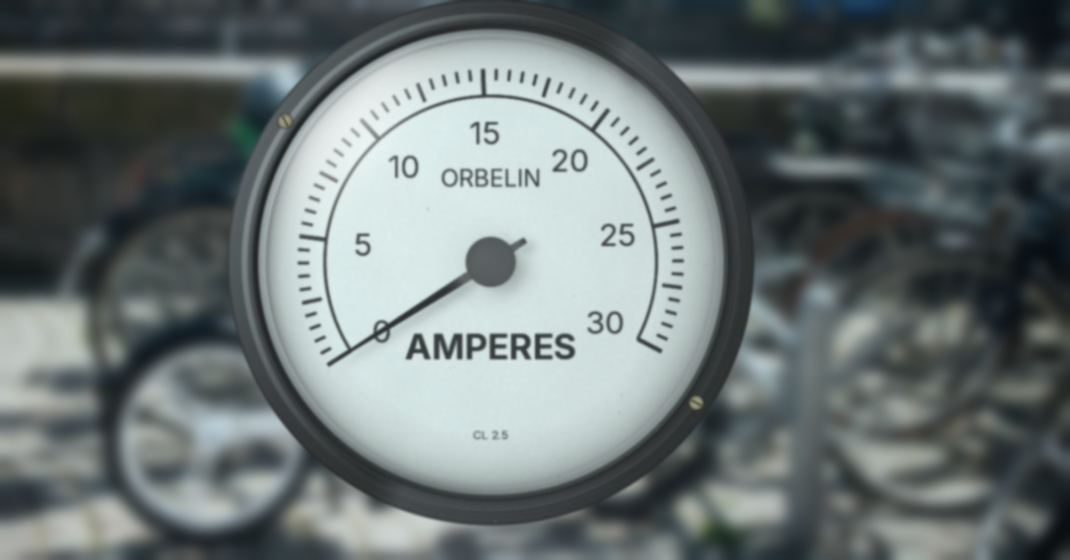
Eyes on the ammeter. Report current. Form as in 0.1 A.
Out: 0 A
